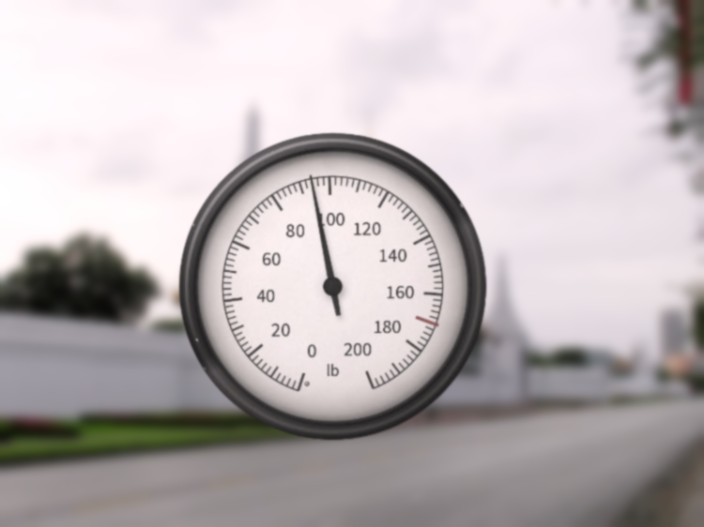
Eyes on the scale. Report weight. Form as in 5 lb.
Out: 94 lb
